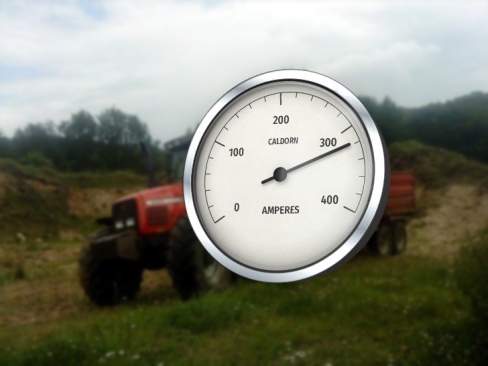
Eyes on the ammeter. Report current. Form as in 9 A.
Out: 320 A
